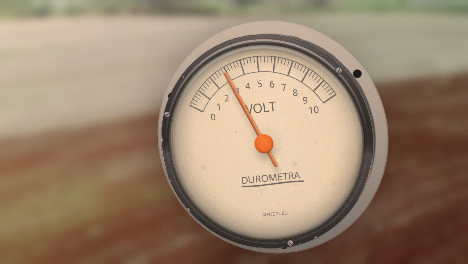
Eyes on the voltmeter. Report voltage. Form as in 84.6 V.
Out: 3 V
